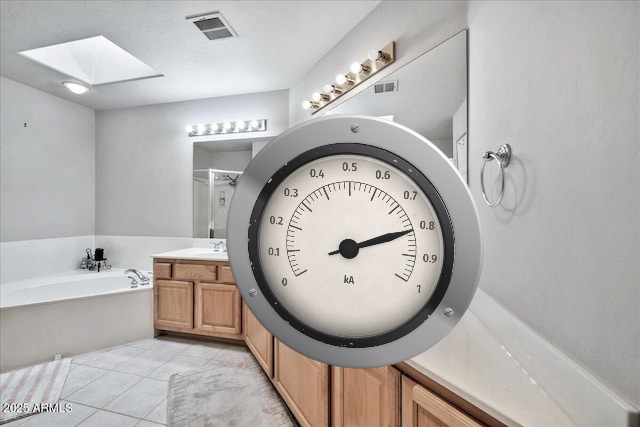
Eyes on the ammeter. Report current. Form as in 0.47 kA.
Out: 0.8 kA
